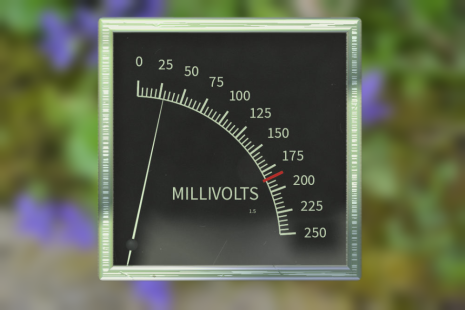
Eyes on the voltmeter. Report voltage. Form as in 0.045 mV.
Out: 30 mV
